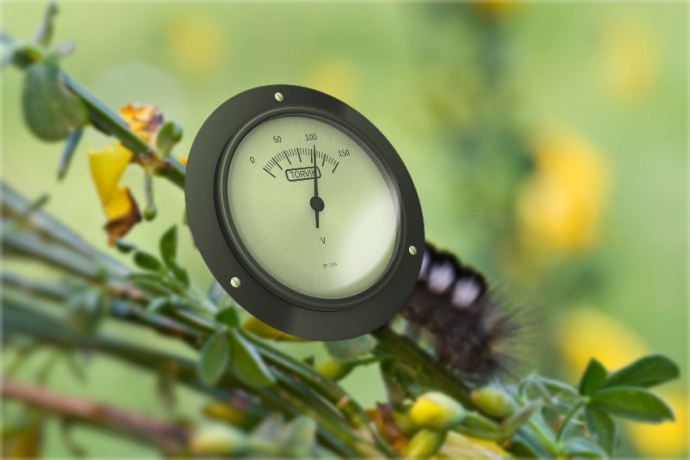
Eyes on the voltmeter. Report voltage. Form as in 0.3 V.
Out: 100 V
